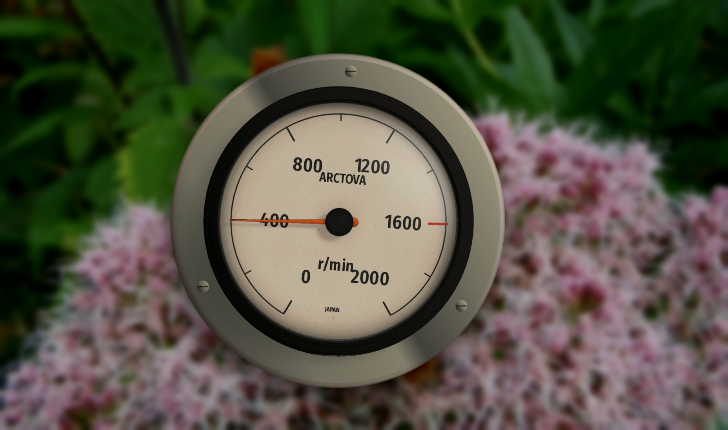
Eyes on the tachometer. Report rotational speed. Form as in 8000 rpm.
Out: 400 rpm
